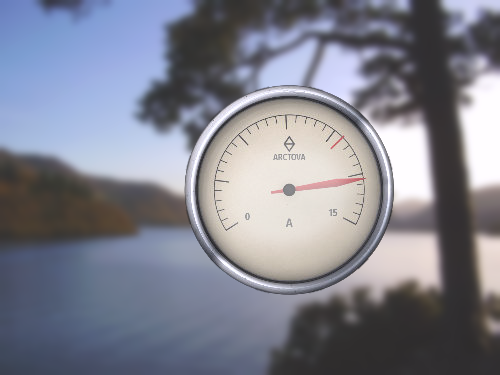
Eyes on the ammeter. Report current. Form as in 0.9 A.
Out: 12.75 A
